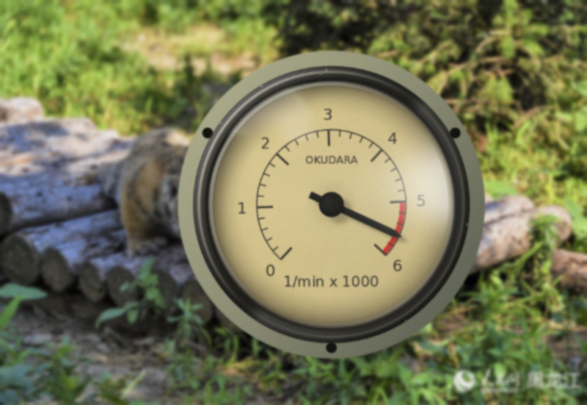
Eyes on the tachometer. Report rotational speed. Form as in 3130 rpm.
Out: 5600 rpm
